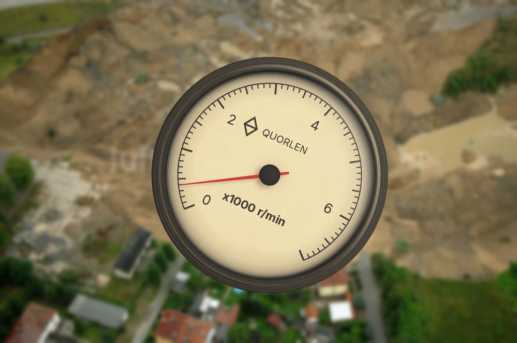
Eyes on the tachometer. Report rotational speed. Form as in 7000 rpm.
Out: 400 rpm
